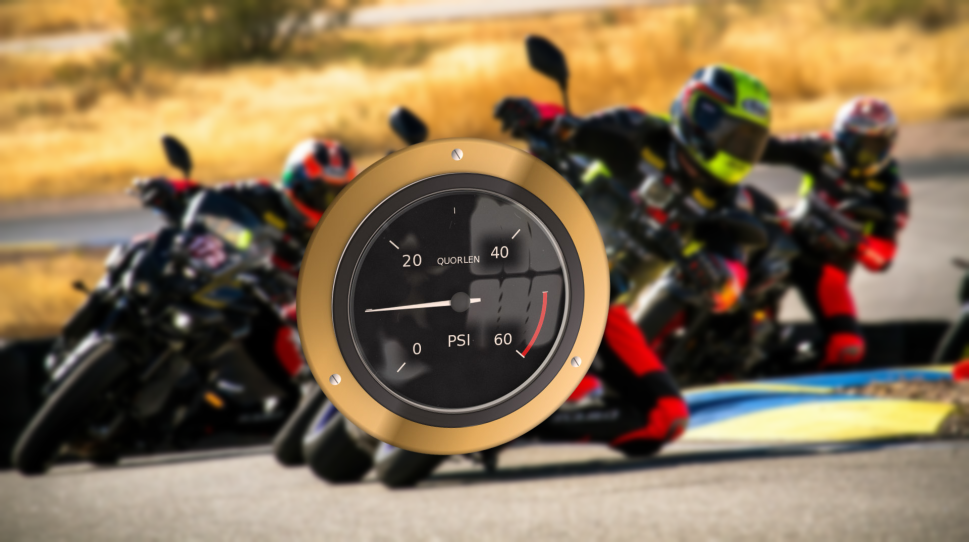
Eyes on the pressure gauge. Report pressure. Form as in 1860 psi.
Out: 10 psi
